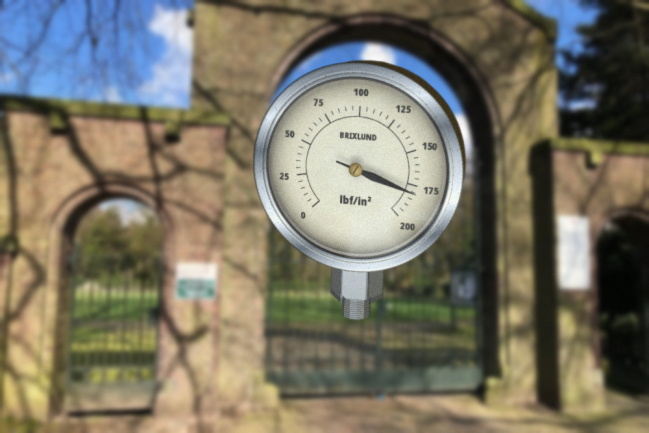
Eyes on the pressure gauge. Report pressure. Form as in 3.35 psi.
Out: 180 psi
